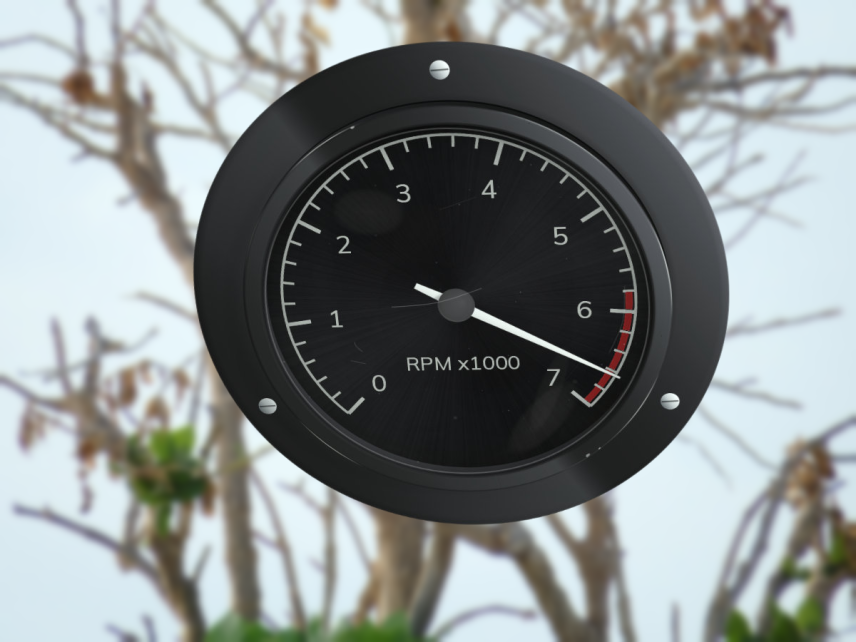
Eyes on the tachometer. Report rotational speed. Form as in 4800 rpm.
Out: 6600 rpm
